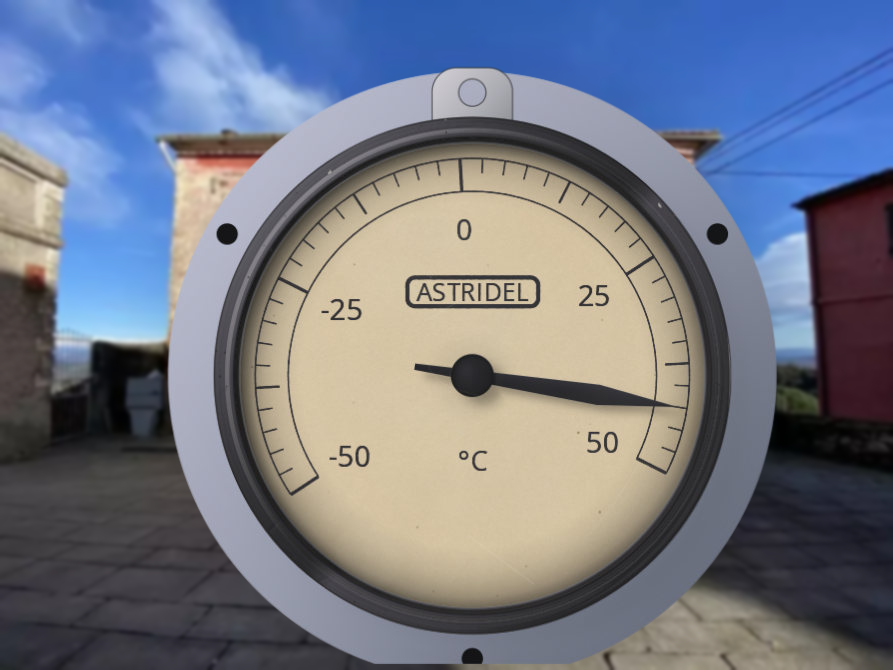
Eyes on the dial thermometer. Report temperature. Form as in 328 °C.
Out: 42.5 °C
